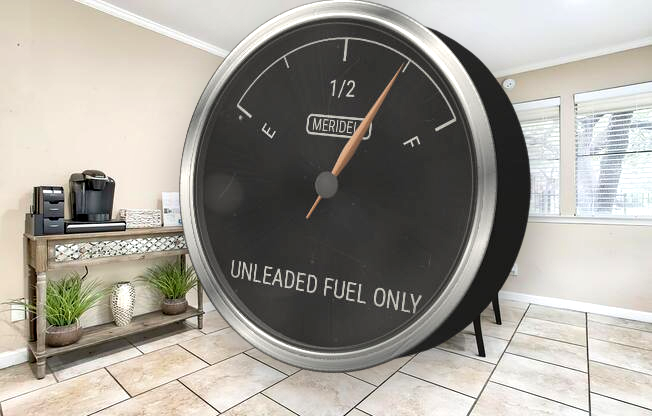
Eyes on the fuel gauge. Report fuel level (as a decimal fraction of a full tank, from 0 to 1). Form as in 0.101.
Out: 0.75
